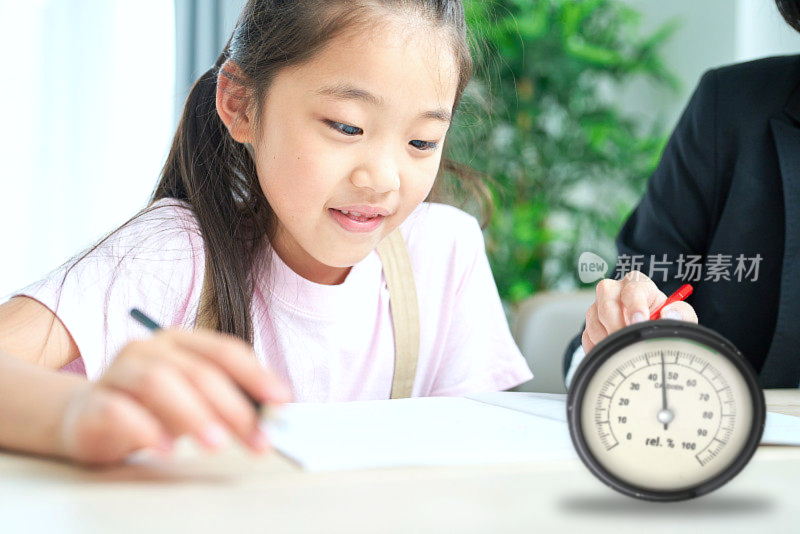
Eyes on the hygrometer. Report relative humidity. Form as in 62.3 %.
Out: 45 %
